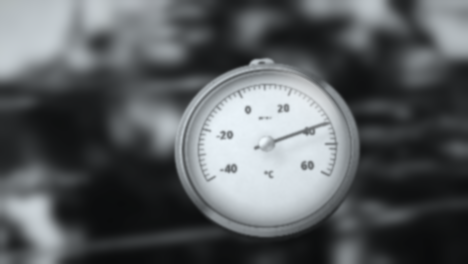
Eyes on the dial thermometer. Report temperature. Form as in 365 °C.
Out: 40 °C
